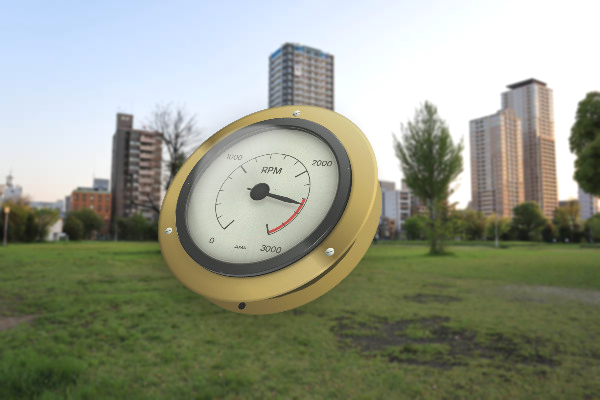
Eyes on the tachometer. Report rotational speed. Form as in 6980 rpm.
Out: 2500 rpm
